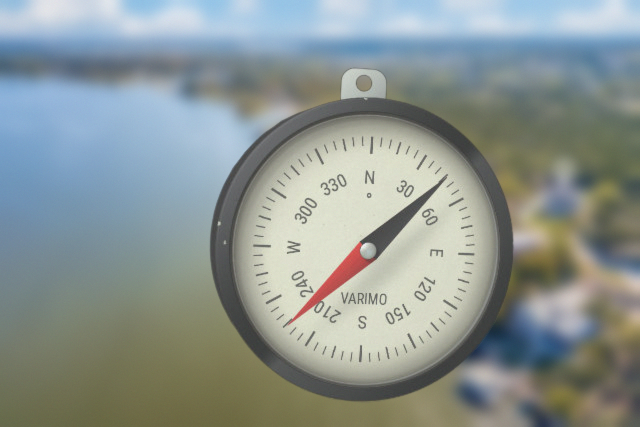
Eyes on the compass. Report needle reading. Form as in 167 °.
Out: 225 °
